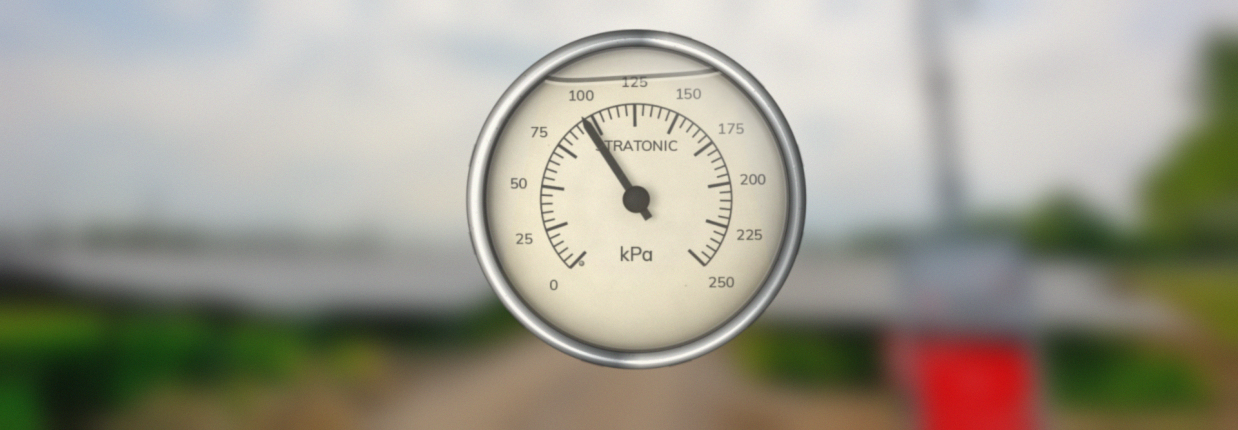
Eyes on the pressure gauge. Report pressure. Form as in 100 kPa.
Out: 95 kPa
